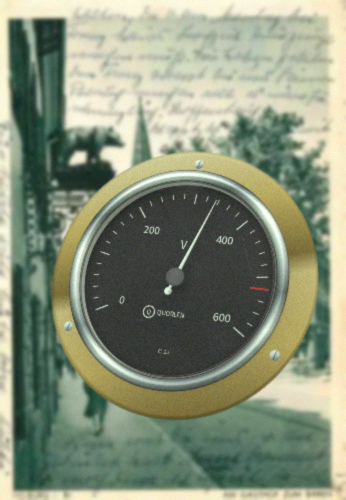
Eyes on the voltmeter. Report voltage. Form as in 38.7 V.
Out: 340 V
